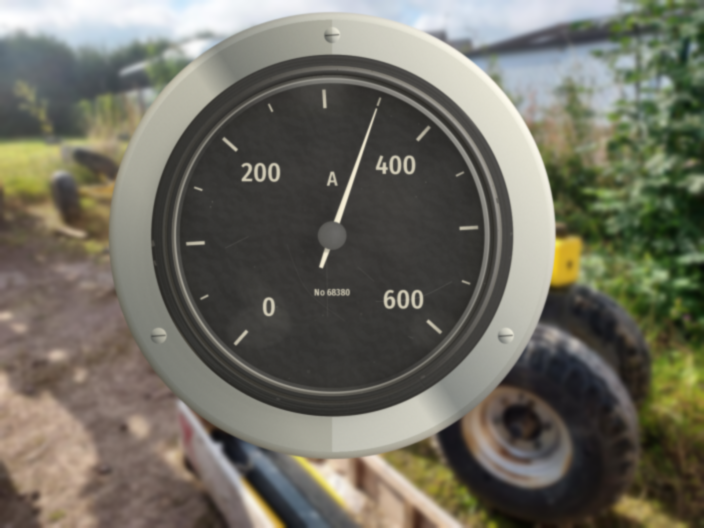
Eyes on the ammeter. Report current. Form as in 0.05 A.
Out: 350 A
